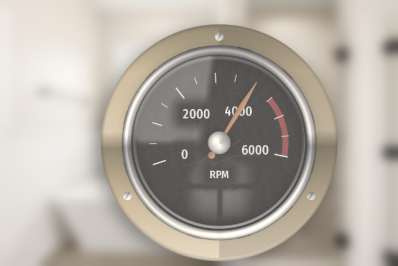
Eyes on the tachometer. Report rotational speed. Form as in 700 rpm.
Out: 4000 rpm
